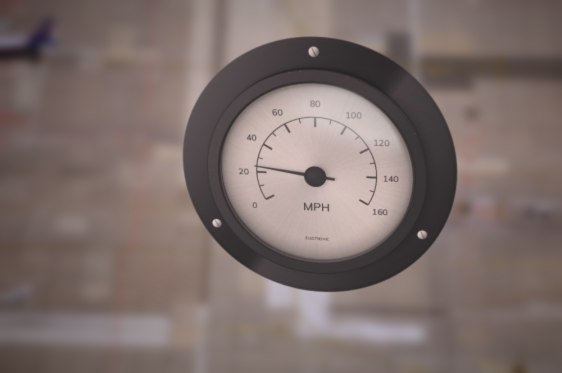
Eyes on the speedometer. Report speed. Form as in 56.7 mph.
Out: 25 mph
